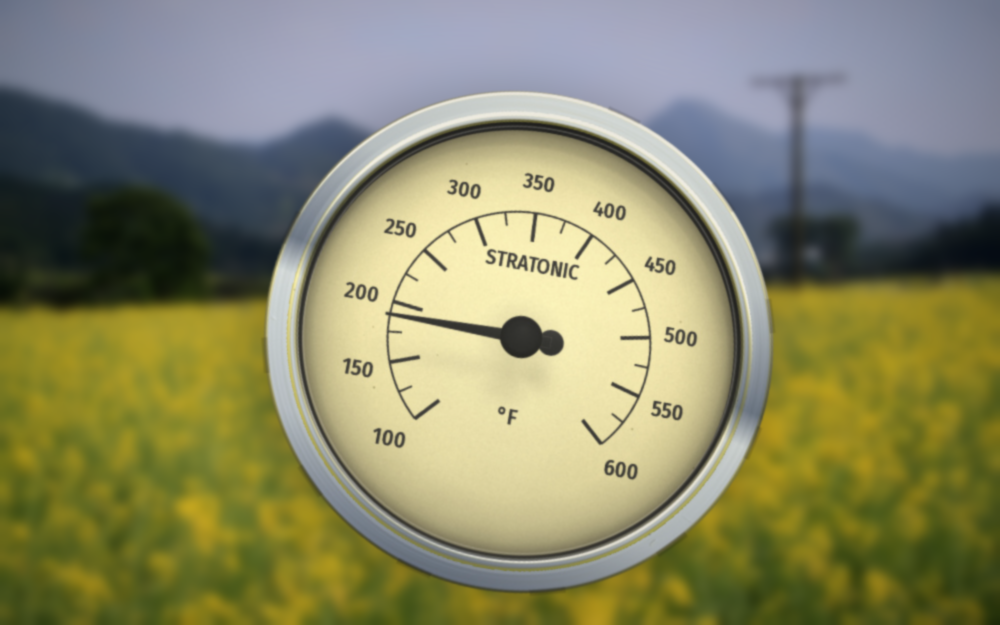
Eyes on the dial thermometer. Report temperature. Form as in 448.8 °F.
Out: 187.5 °F
